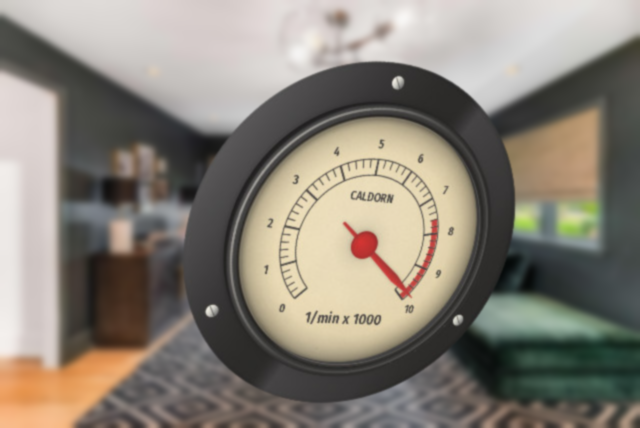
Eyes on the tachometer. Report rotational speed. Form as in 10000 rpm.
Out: 9800 rpm
